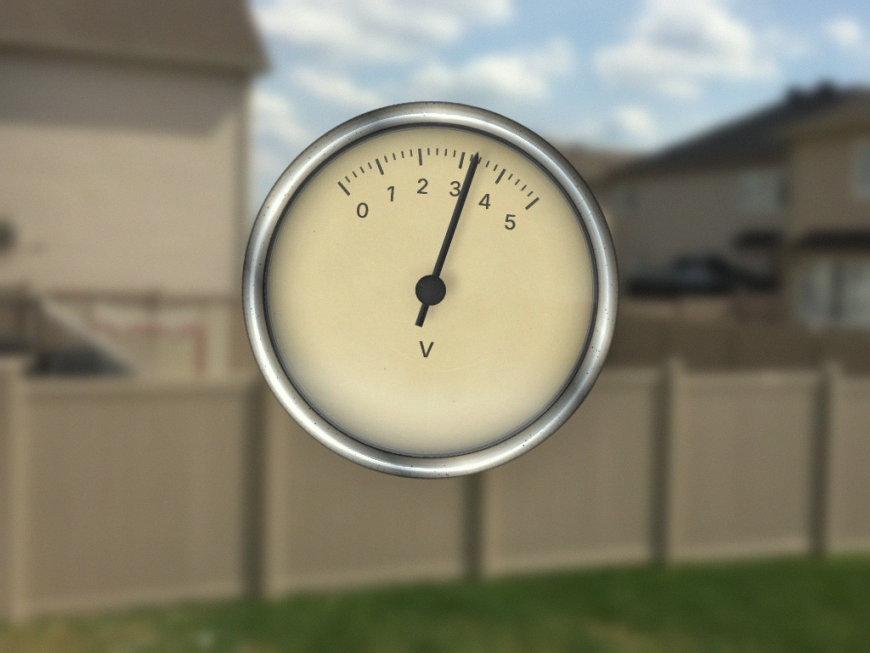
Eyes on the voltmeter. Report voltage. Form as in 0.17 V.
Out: 3.3 V
